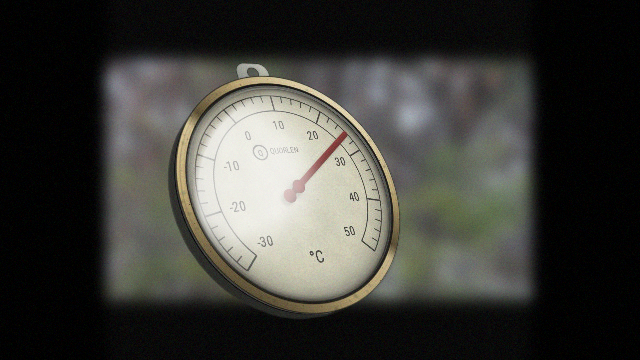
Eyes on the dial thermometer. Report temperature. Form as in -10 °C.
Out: 26 °C
